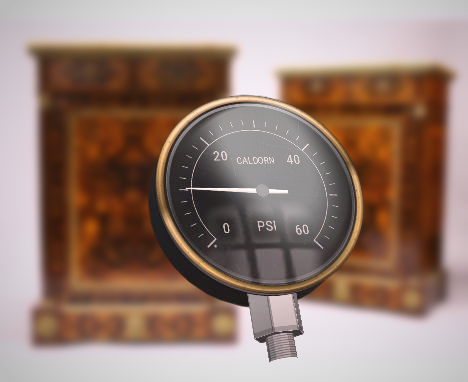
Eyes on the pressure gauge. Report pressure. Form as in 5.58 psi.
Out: 10 psi
